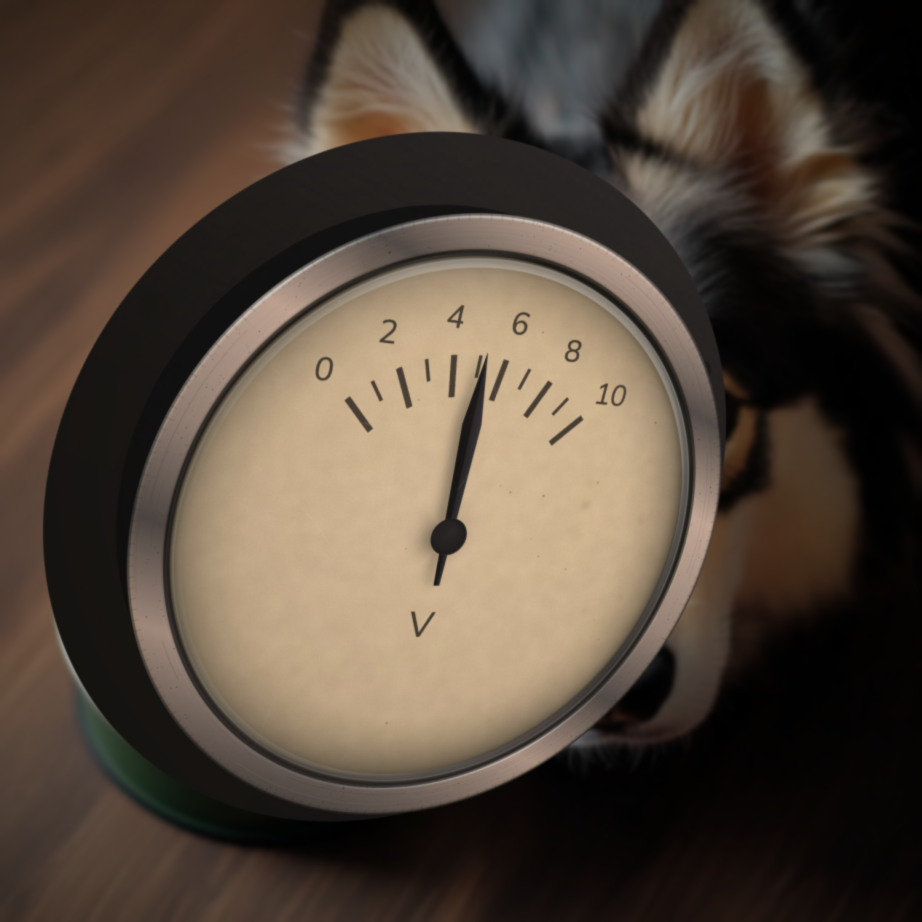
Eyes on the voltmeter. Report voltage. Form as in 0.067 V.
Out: 5 V
